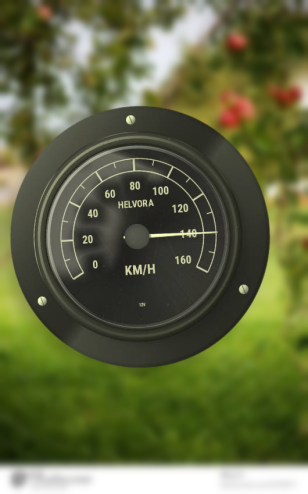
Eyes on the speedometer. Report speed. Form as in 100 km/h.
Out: 140 km/h
